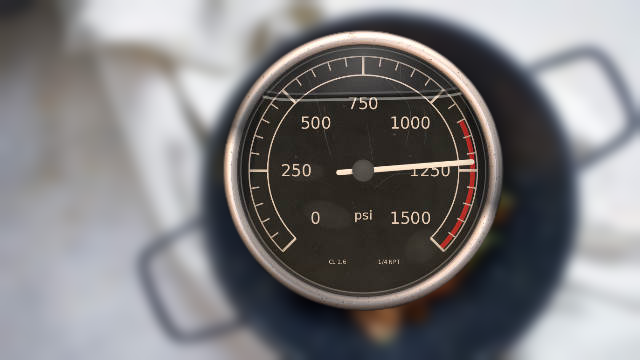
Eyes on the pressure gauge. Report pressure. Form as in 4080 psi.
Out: 1225 psi
